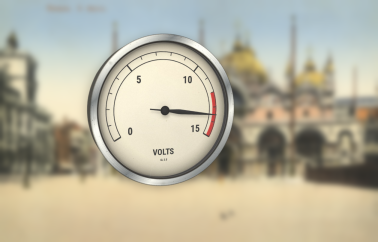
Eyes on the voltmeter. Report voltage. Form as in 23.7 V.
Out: 13.5 V
